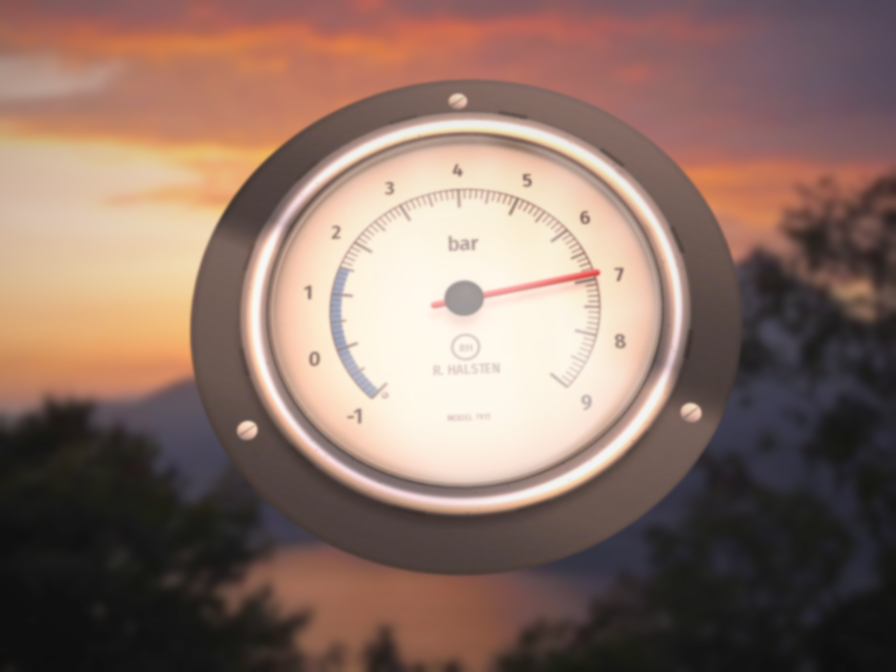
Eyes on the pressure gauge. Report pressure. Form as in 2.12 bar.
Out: 7 bar
